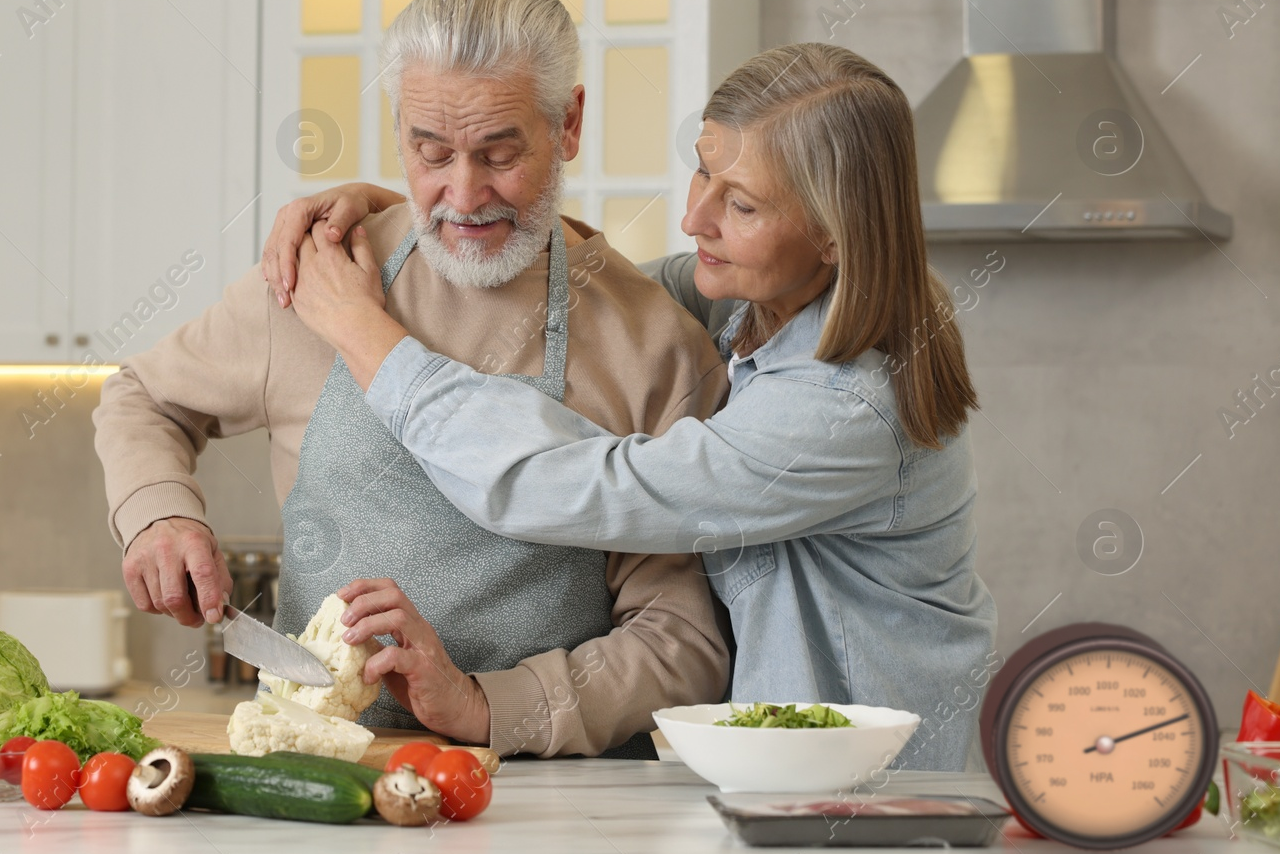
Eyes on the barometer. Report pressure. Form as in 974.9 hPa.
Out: 1035 hPa
